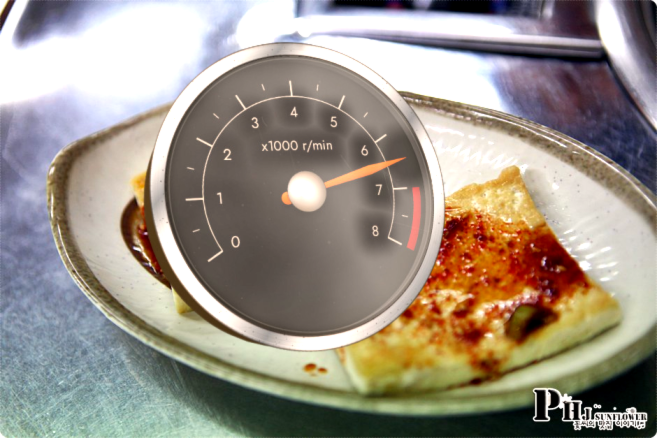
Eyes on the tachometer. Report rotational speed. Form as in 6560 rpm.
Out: 6500 rpm
